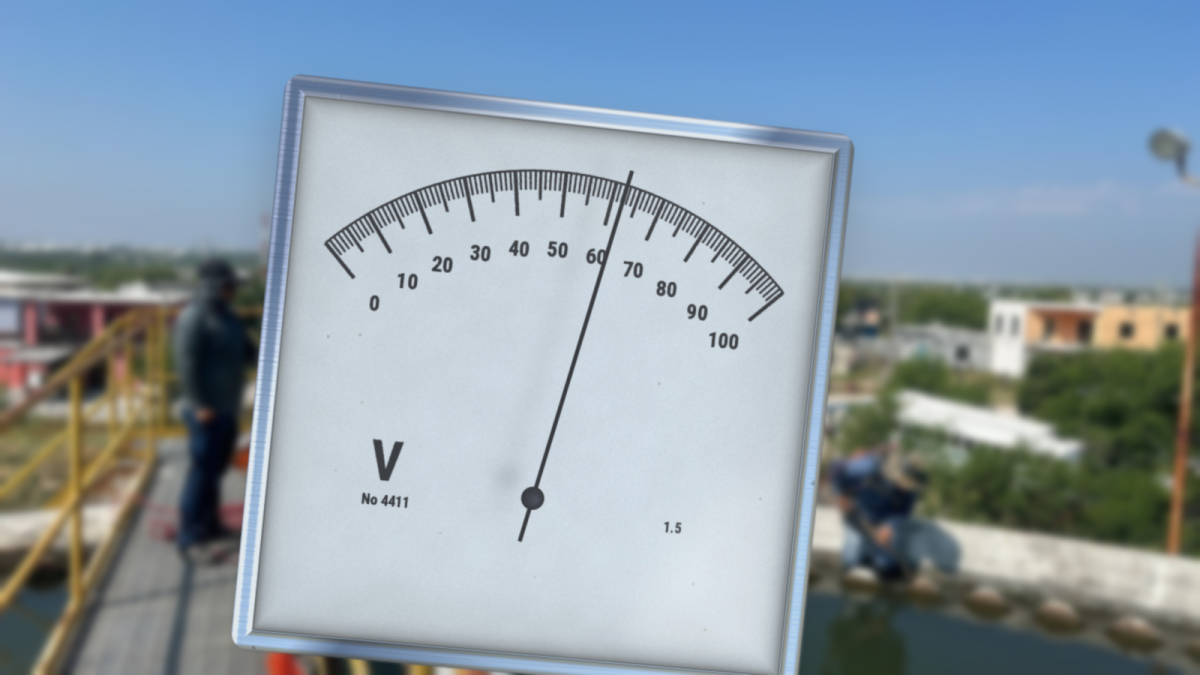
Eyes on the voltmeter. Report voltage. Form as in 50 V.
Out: 62 V
